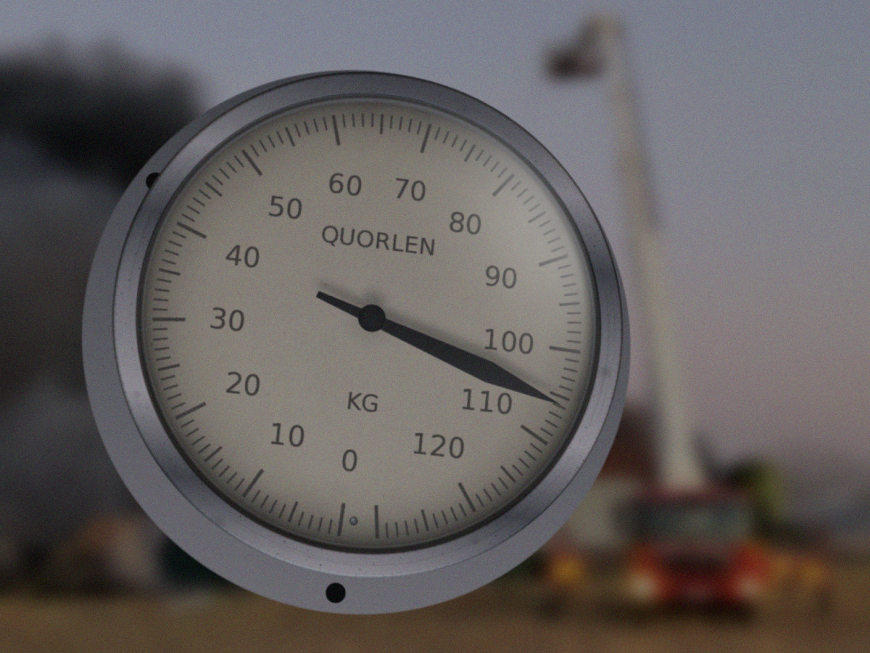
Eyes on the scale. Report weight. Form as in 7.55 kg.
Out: 106 kg
